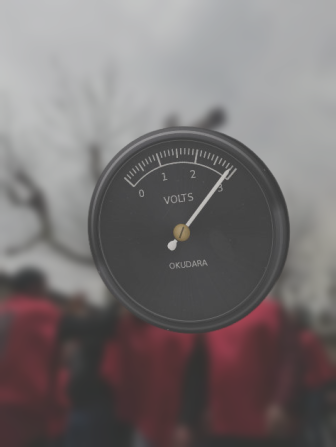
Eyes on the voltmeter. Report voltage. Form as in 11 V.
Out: 2.9 V
